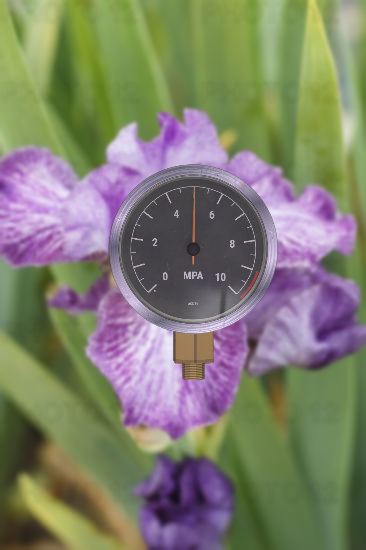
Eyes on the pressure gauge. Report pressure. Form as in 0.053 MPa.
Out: 5 MPa
